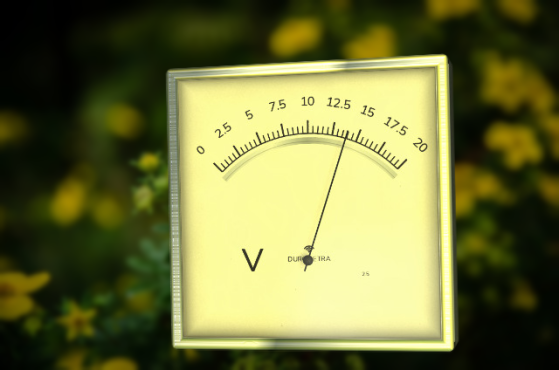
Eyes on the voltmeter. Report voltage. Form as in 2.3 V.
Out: 14 V
